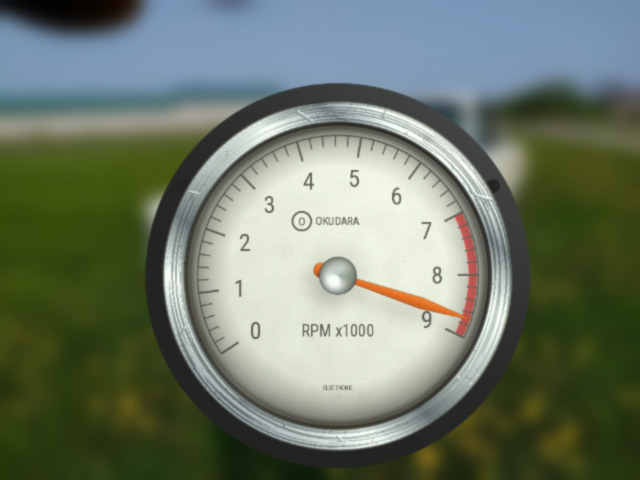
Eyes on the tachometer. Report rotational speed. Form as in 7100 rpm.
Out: 8700 rpm
